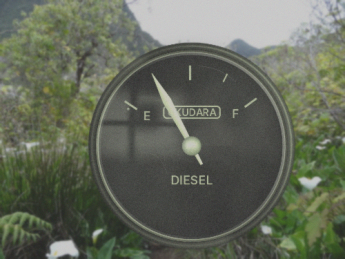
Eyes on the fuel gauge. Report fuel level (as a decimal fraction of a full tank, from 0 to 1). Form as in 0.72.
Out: 0.25
